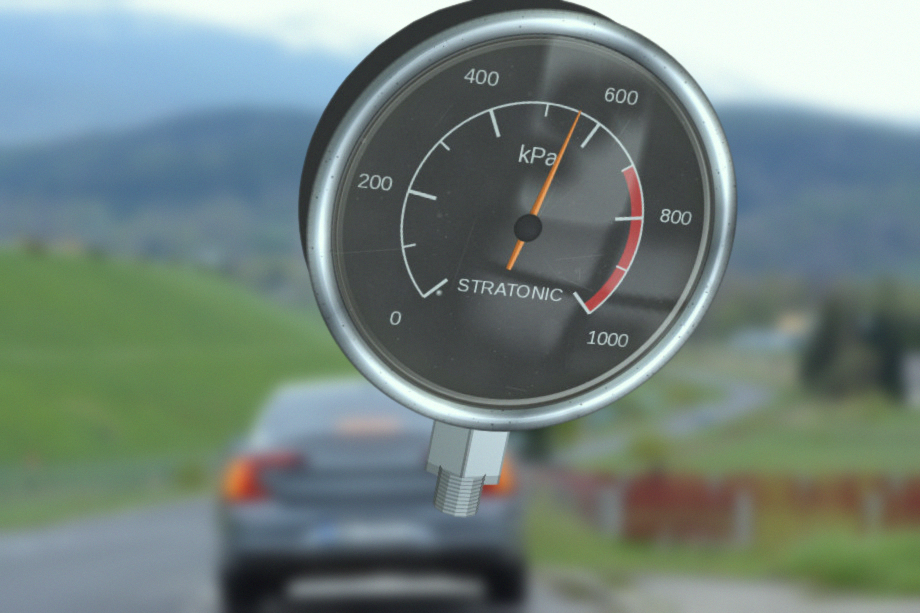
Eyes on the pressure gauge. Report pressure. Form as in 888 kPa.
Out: 550 kPa
